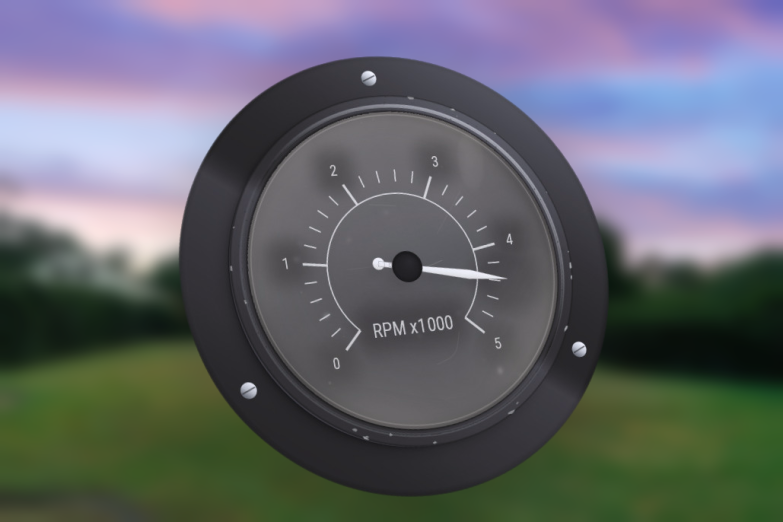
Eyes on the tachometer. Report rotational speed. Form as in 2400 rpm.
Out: 4400 rpm
